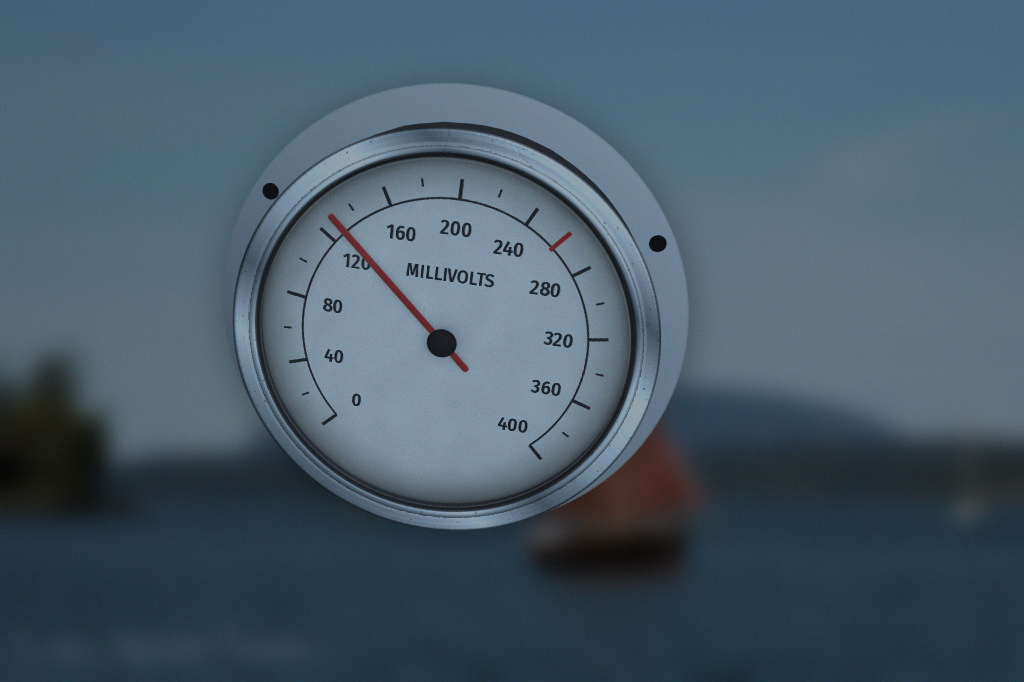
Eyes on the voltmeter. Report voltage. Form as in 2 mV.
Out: 130 mV
